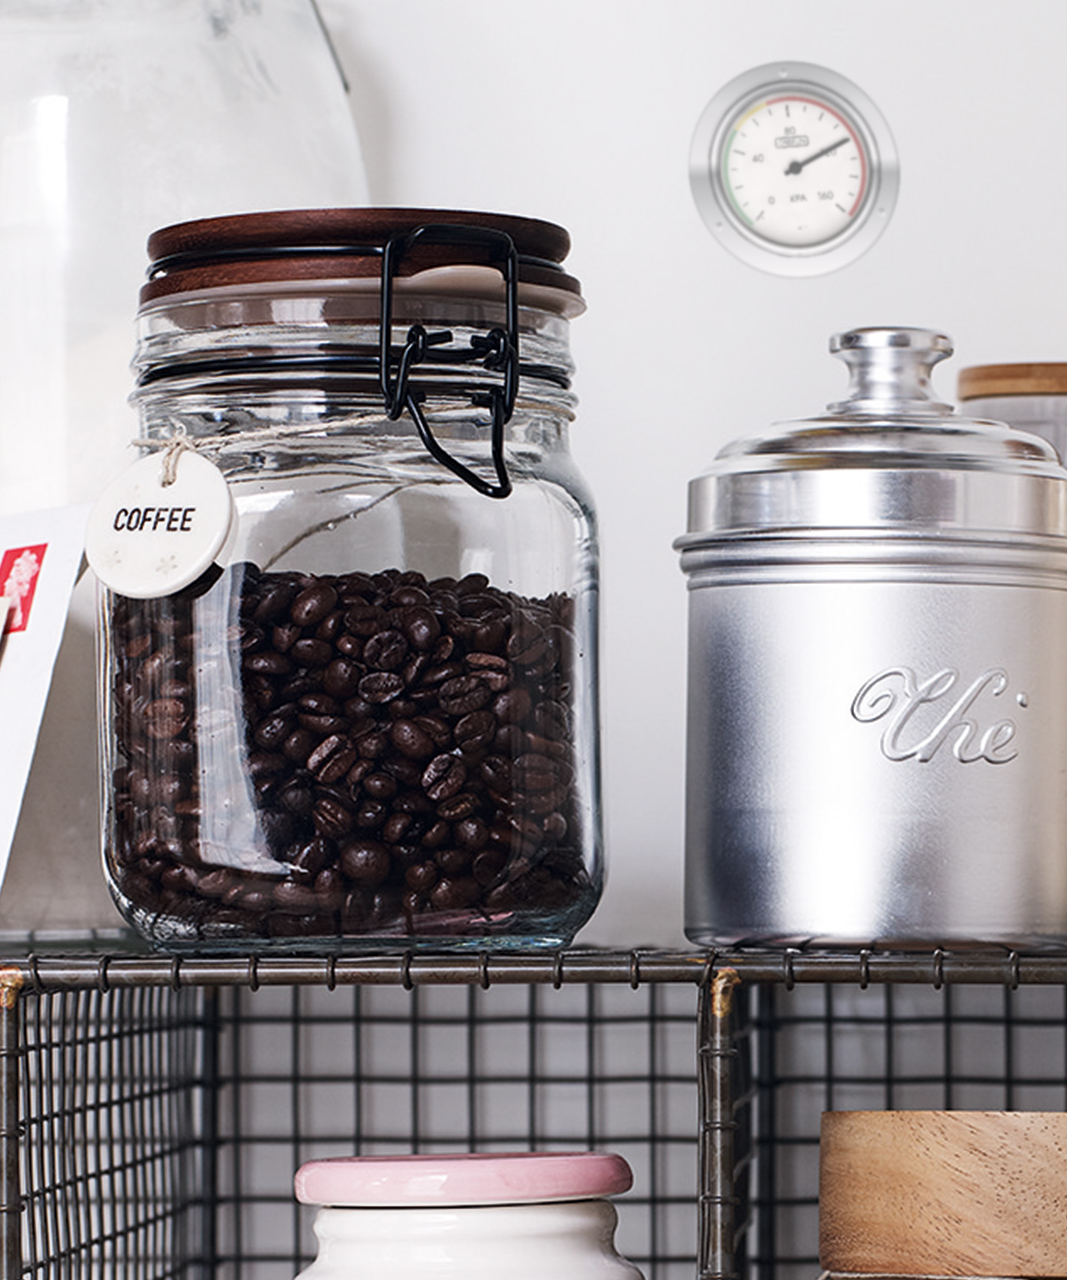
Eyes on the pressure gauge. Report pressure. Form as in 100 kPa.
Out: 120 kPa
